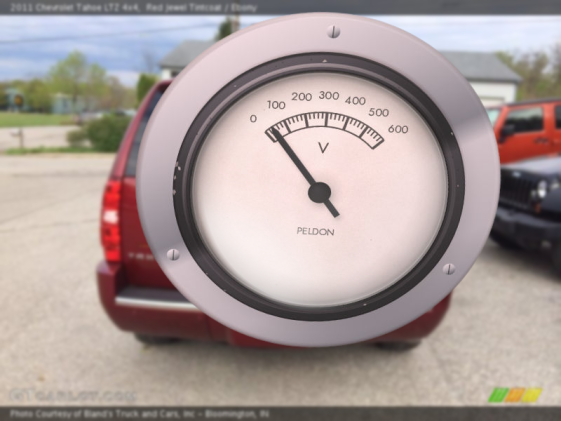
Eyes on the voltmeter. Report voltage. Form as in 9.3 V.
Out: 40 V
